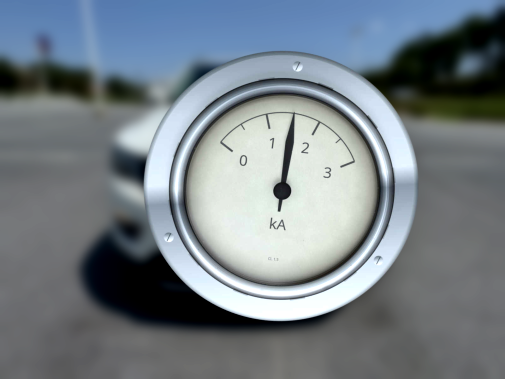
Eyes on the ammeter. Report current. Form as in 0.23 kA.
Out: 1.5 kA
